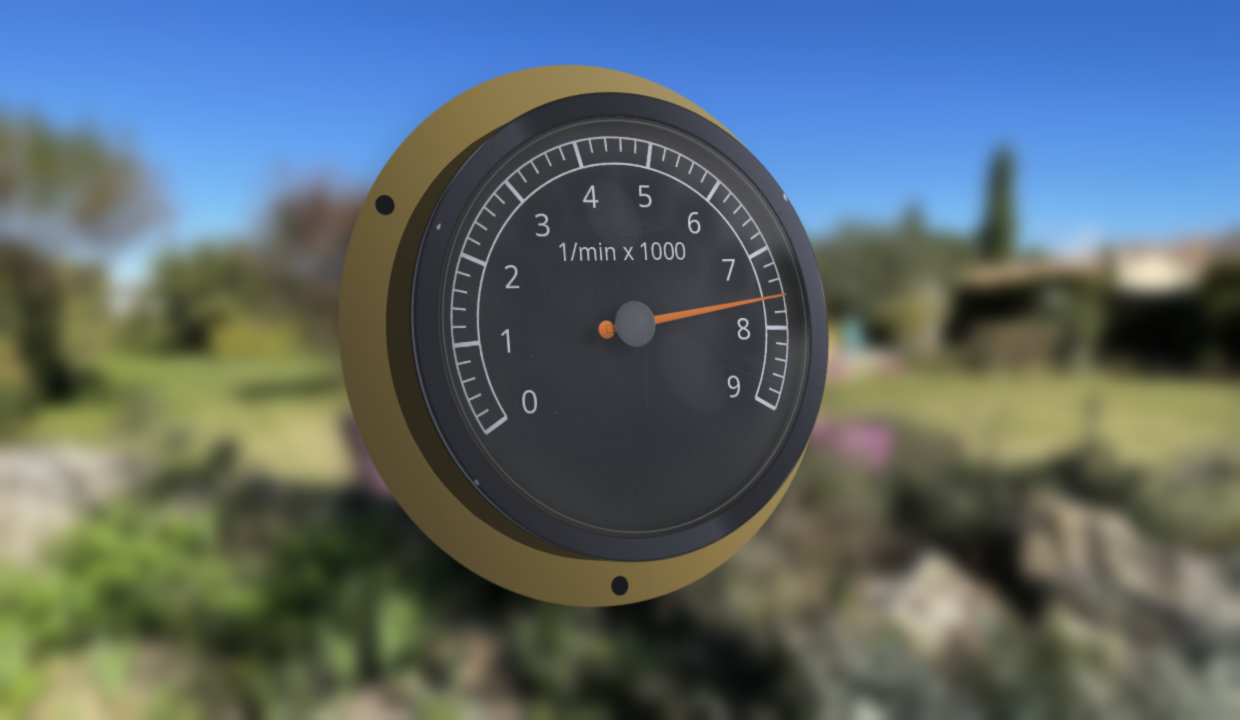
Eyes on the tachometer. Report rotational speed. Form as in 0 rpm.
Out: 7600 rpm
